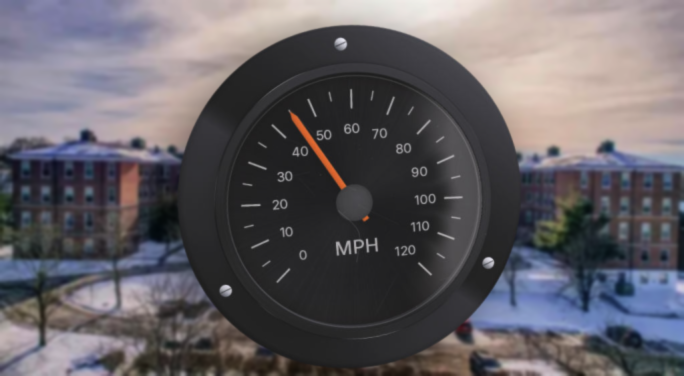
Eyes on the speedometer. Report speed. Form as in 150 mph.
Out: 45 mph
